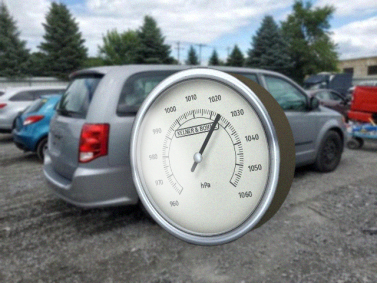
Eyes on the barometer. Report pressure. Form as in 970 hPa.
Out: 1025 hPa
